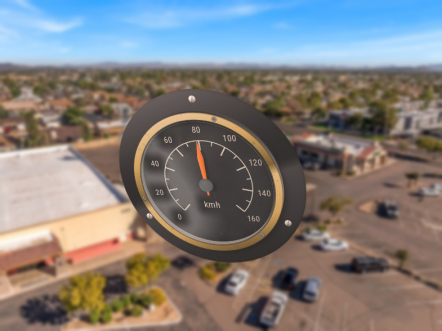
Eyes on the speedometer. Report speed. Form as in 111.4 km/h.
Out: 80 km/h
